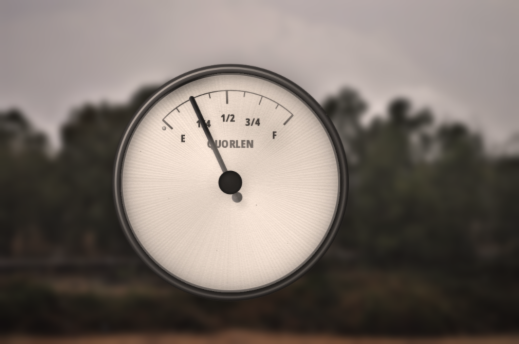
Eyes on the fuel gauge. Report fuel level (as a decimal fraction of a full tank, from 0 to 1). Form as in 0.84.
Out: 0.25
